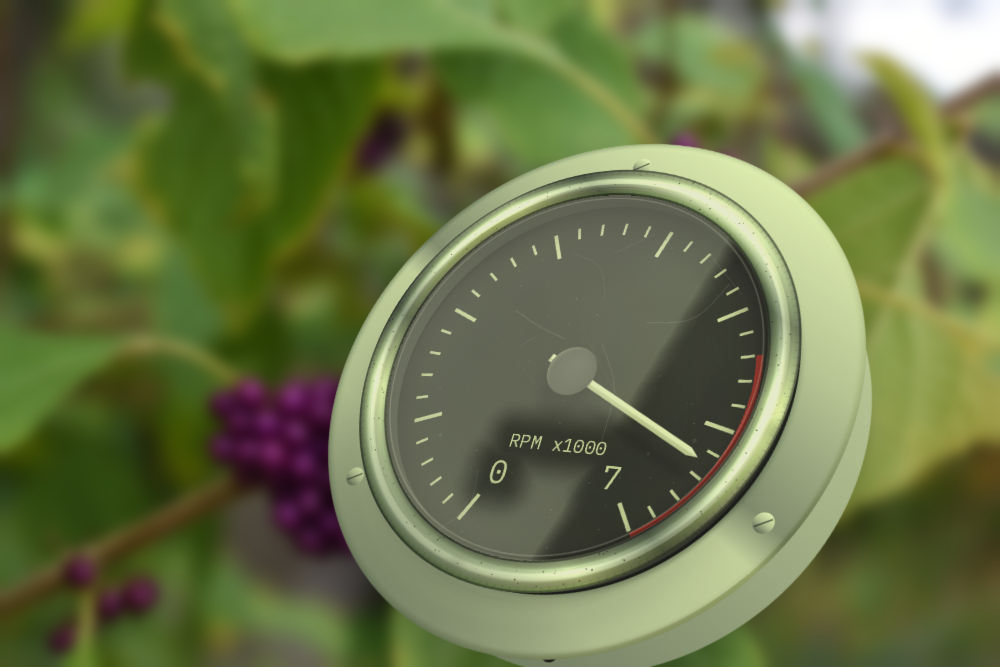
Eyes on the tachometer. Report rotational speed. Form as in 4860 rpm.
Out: 6300 rpm
